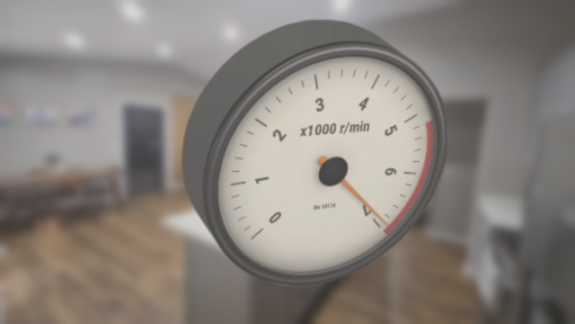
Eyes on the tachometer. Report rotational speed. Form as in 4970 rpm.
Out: 6900 rpm
